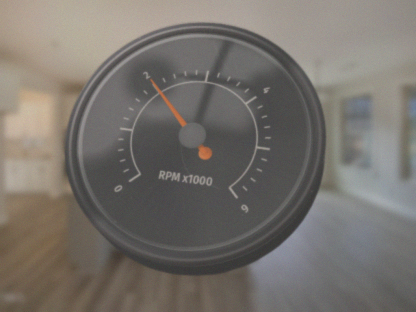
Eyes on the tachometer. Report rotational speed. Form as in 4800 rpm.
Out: 2000 rpm
